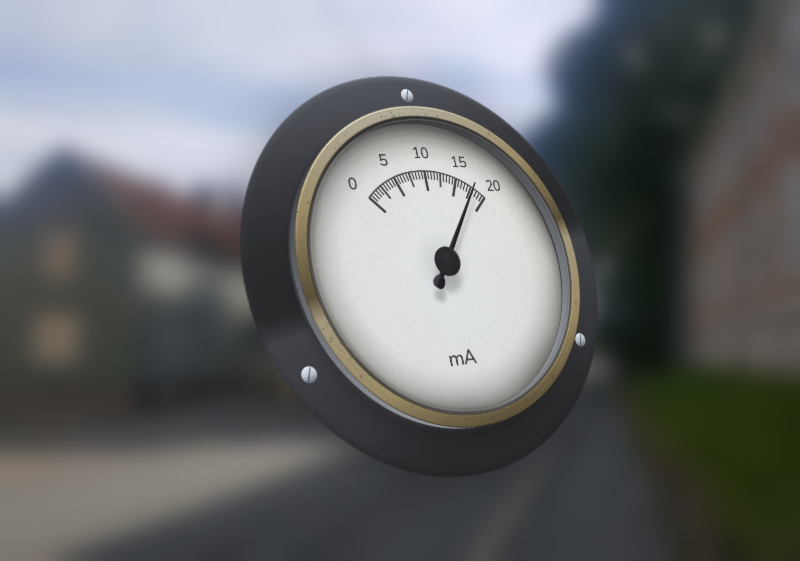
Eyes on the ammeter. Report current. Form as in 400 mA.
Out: 17.5 mA
